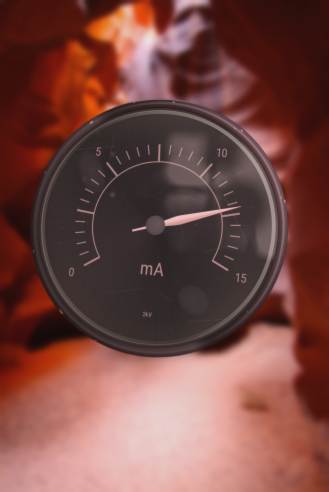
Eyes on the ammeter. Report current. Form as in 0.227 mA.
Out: 12.25 mA
